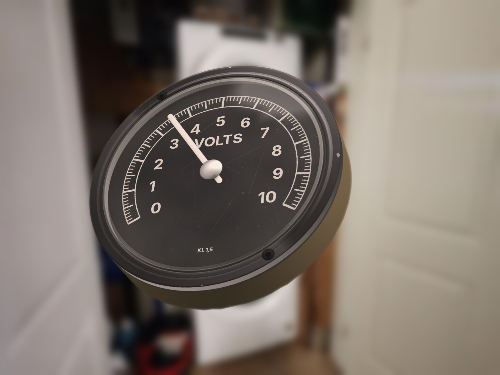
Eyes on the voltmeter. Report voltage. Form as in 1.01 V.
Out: 3.5 V
